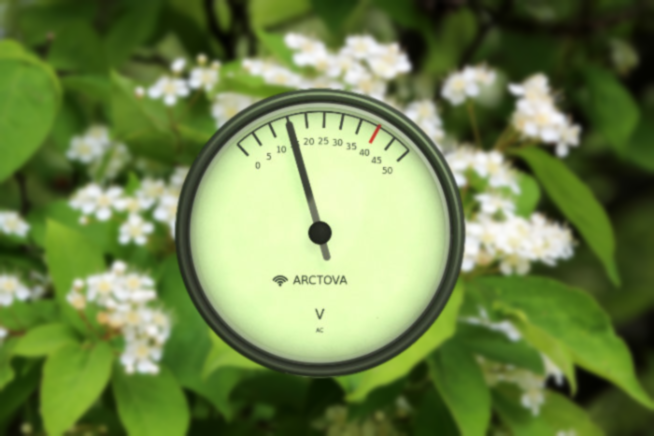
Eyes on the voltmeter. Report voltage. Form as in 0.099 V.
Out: 15 V
